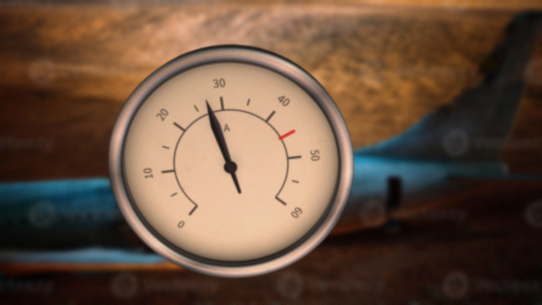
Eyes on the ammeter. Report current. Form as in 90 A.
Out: 27.5 A
